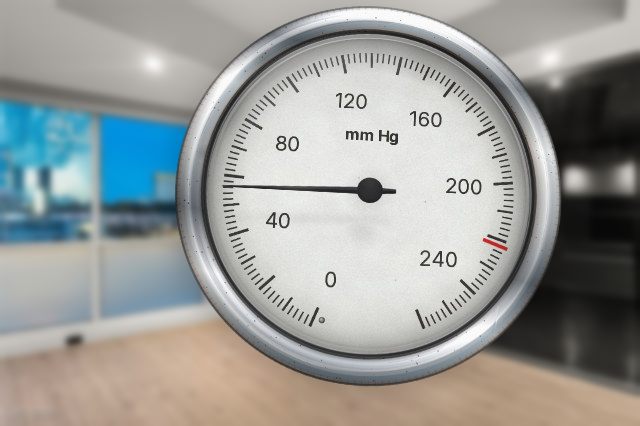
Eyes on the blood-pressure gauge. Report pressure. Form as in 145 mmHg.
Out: 56 mmHg
